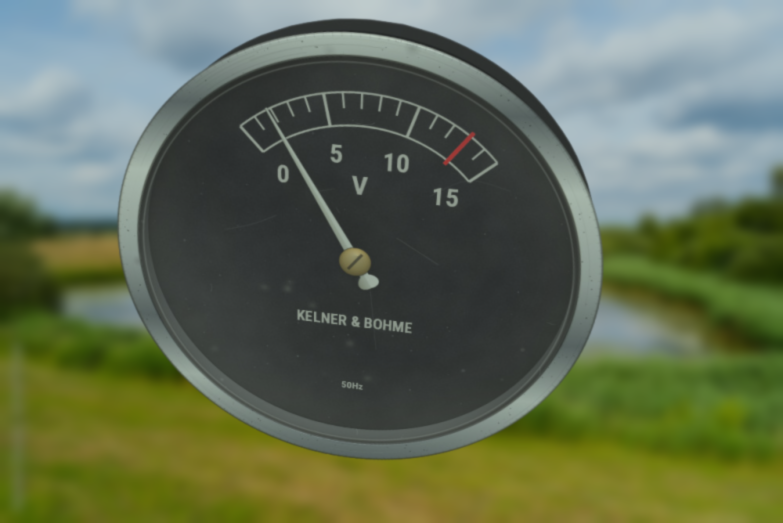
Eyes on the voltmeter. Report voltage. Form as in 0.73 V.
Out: 2 V
